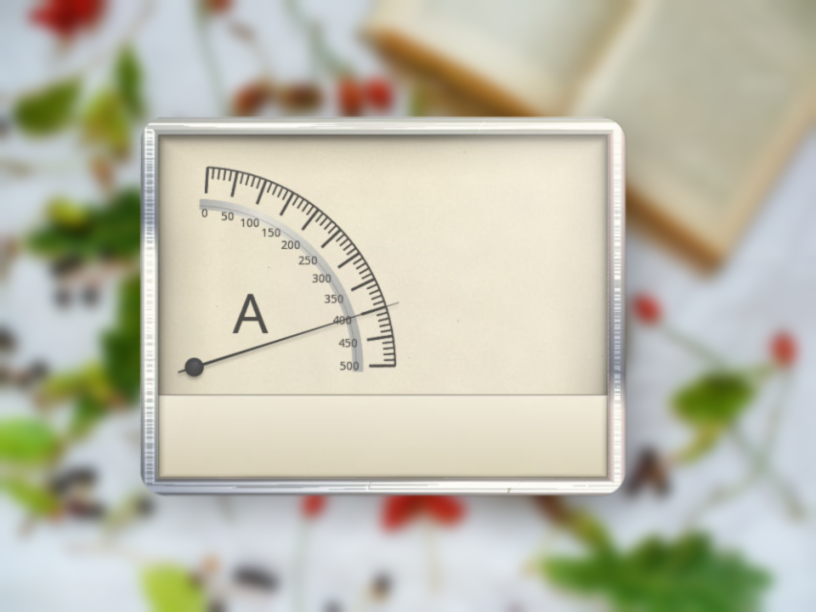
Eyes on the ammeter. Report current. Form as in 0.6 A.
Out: 400 A
